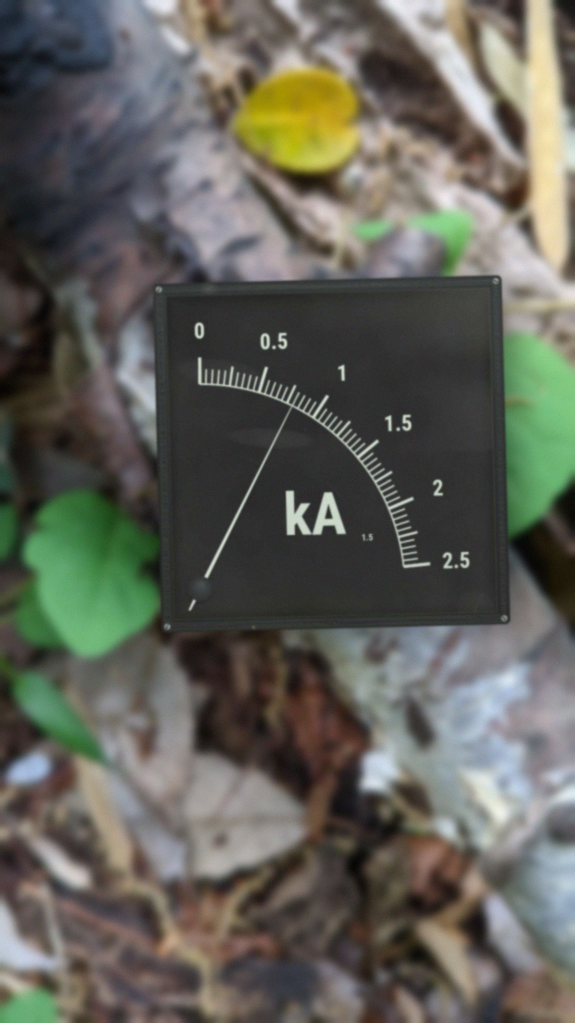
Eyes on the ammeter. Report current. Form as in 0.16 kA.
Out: 0.8 kA
